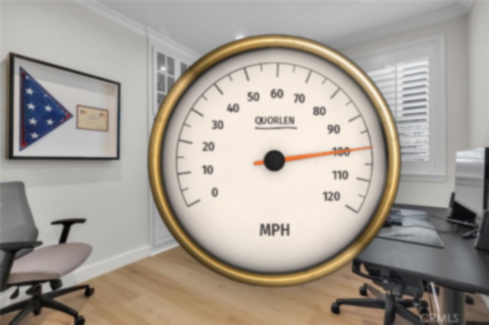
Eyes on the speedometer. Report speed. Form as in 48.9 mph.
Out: 100 mph
